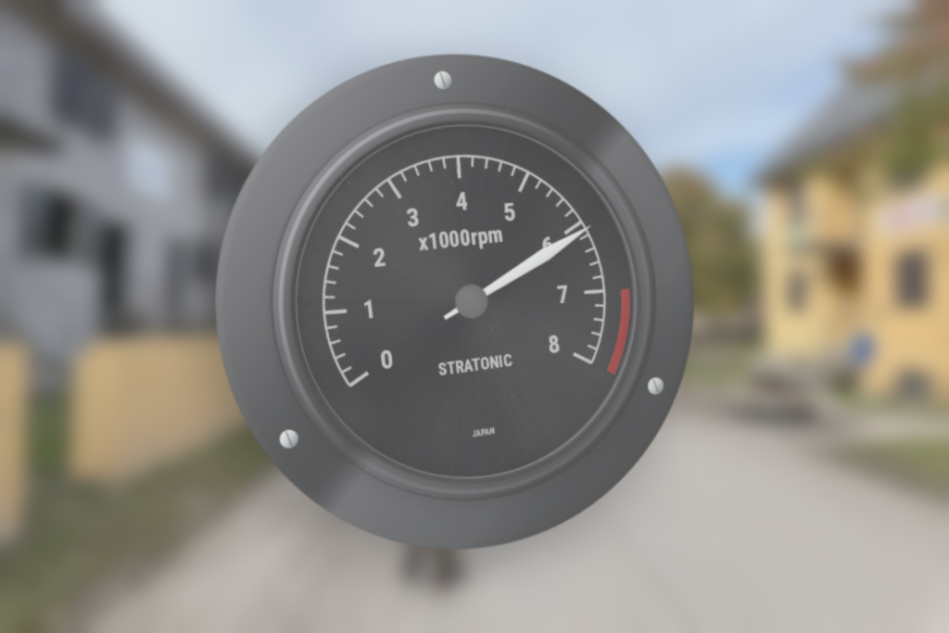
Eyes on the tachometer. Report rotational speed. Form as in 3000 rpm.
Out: 6100 rpm
